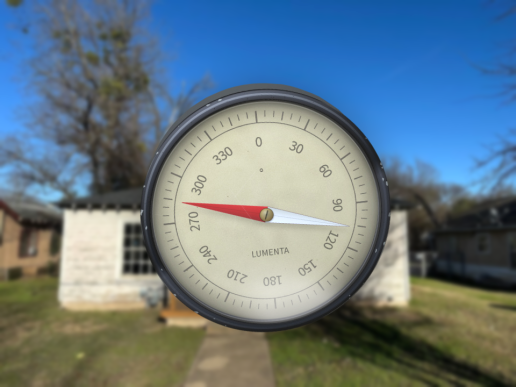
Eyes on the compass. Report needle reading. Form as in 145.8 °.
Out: 285 °
